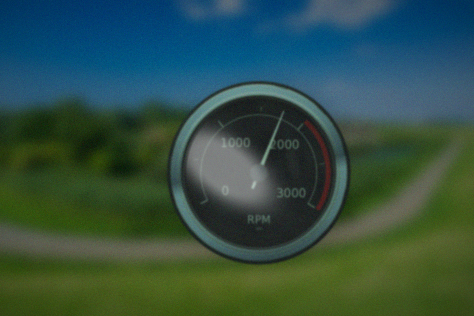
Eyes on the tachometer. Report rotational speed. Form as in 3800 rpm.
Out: 1750 rpm
